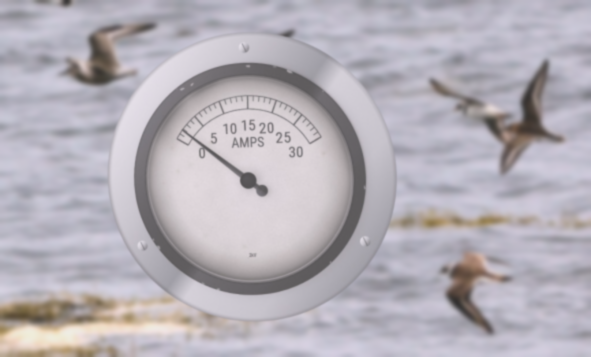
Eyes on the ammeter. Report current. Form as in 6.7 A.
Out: 2 A
